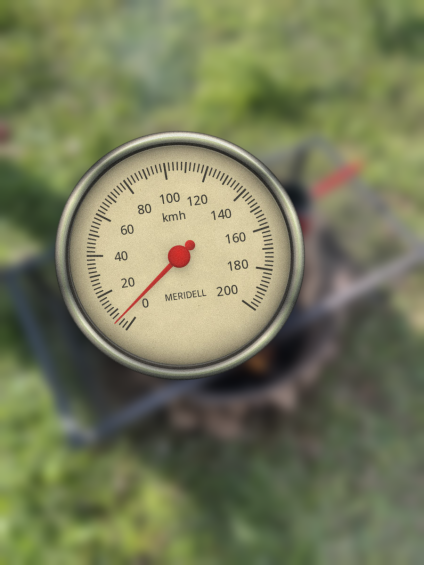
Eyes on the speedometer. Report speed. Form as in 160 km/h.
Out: 6 km/h
